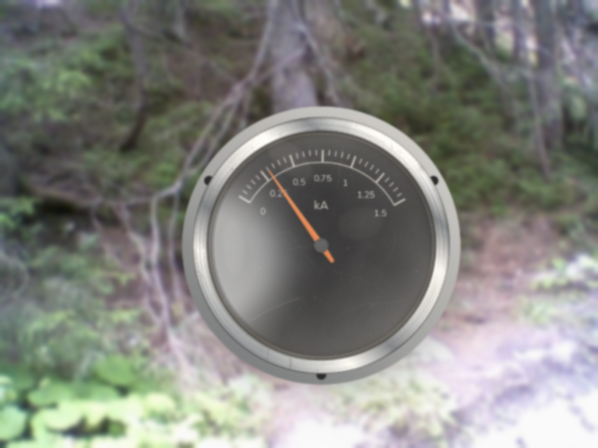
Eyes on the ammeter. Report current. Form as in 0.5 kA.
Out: 0.3 kA
